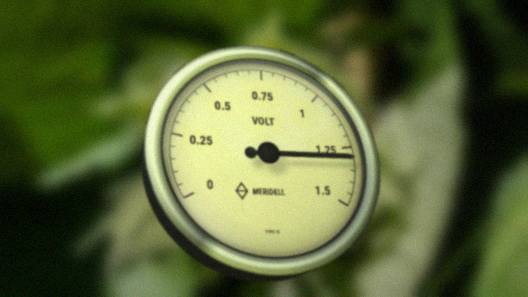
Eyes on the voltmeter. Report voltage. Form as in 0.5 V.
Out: 1.3 V
